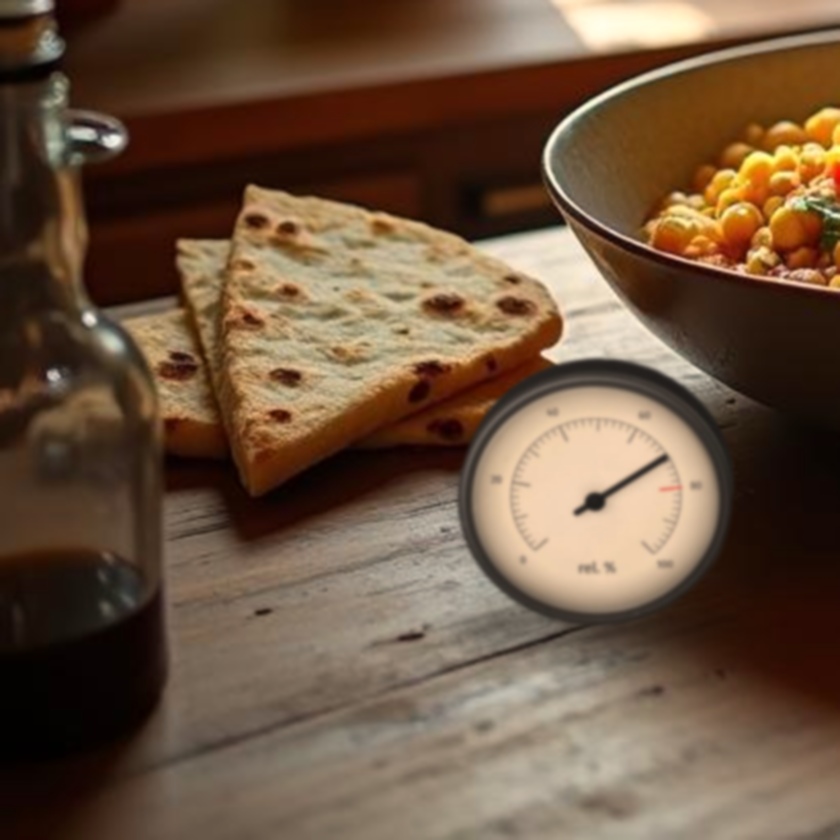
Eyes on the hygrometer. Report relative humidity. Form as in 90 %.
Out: 70 %
